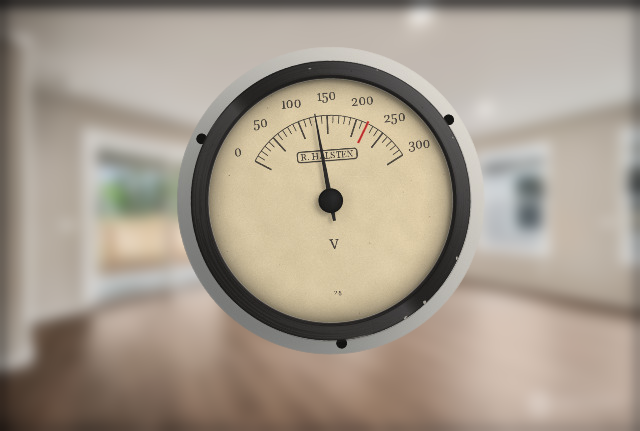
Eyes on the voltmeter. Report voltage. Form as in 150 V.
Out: 130 V
